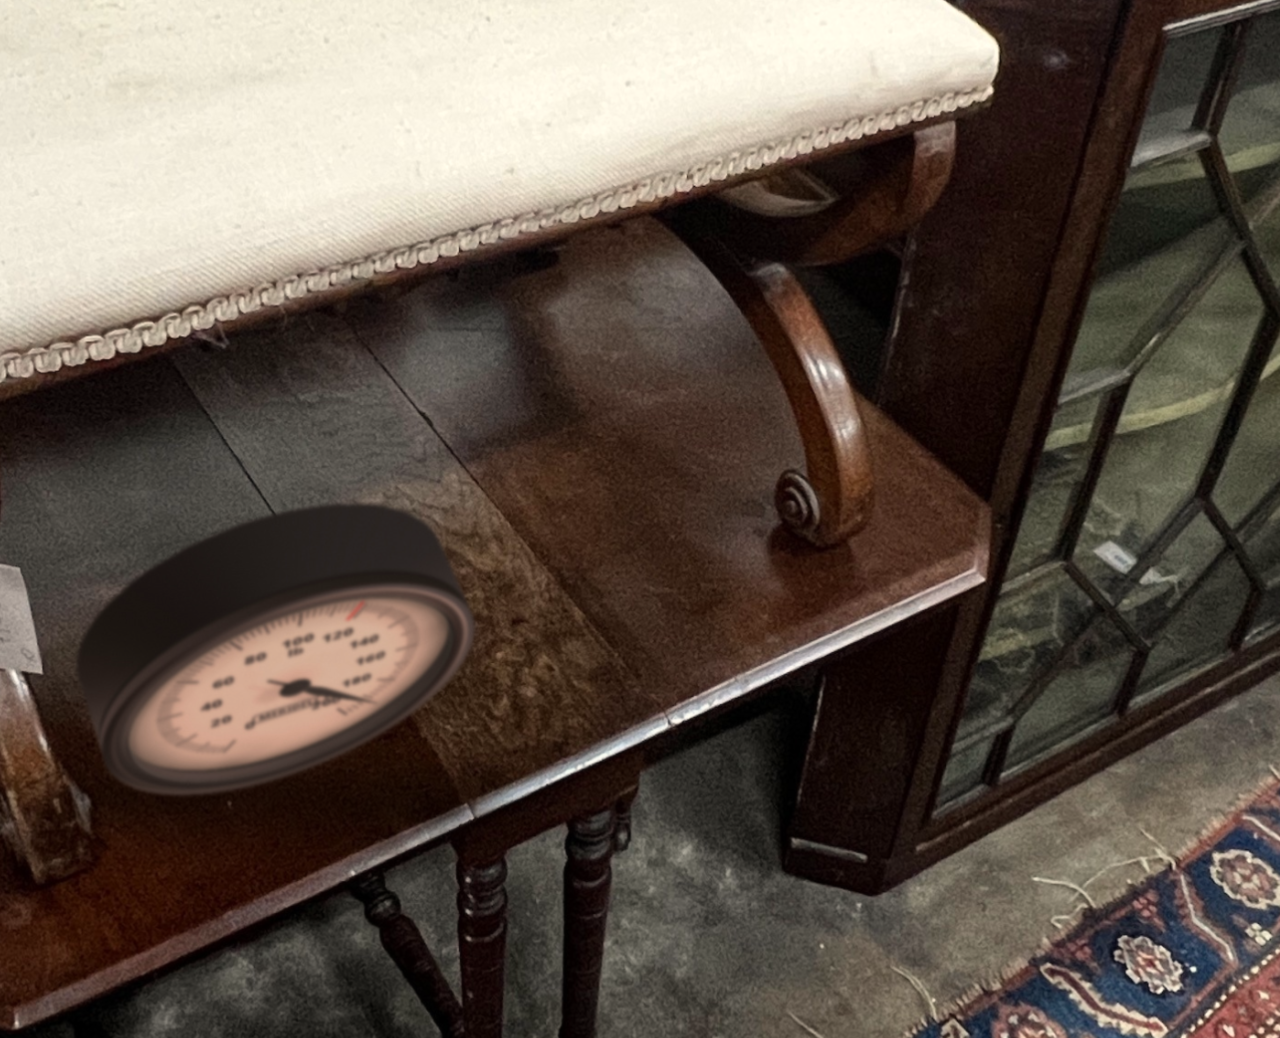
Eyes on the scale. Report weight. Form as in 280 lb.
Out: 190 lb
